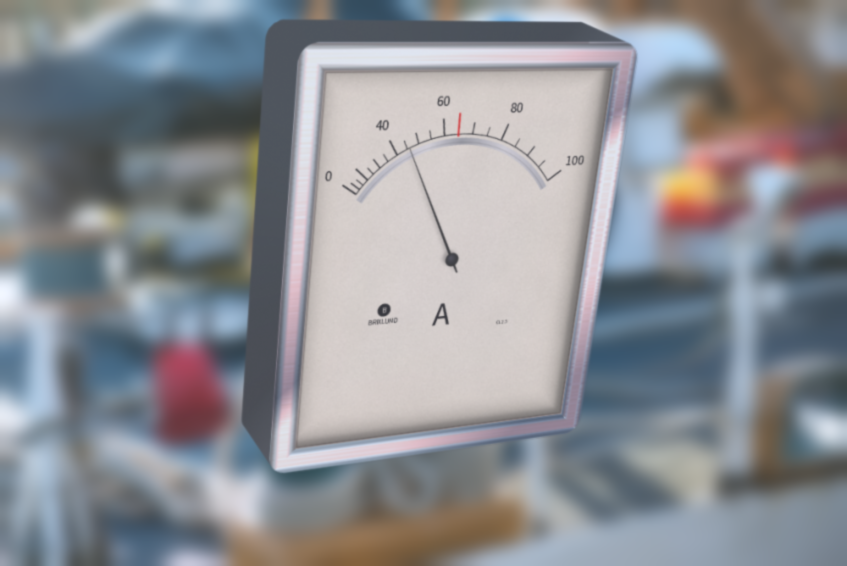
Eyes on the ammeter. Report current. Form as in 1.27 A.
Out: 45 A
